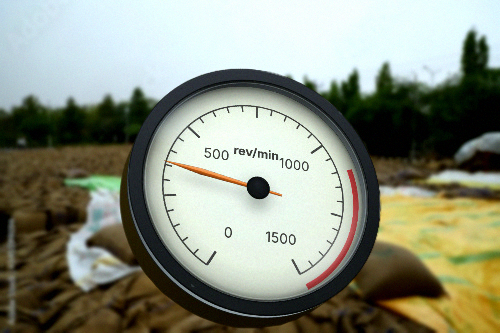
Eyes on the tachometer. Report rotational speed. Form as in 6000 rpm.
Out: 350 rpm
